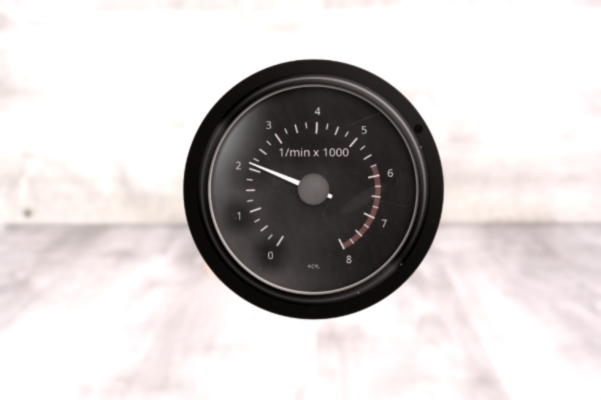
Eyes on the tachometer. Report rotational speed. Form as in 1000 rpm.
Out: 2125 rpm
